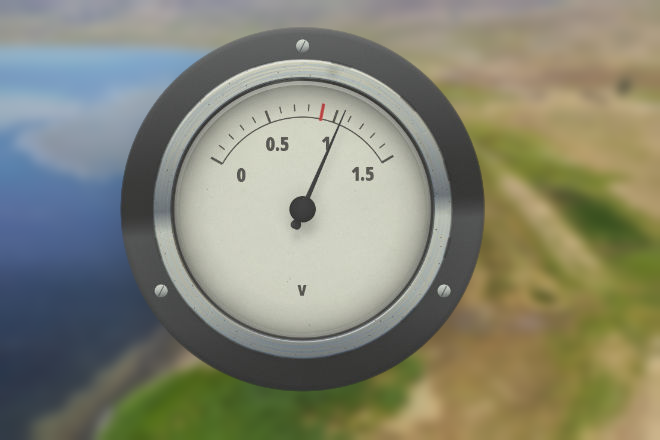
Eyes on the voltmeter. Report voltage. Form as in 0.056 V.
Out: 1.05 V
